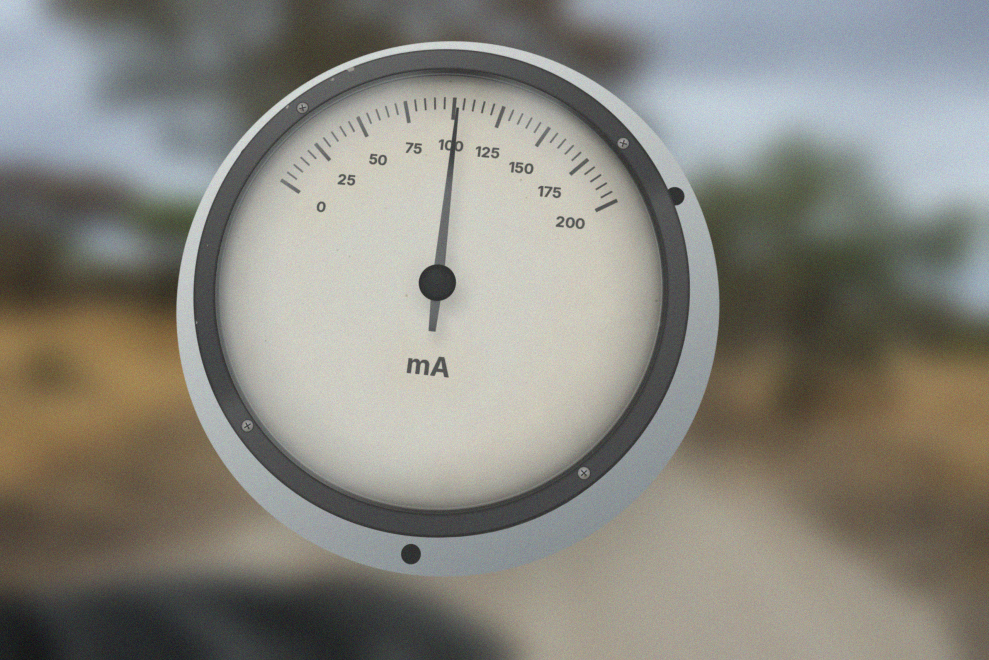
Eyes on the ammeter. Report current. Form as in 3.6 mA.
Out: 102.5 mA
